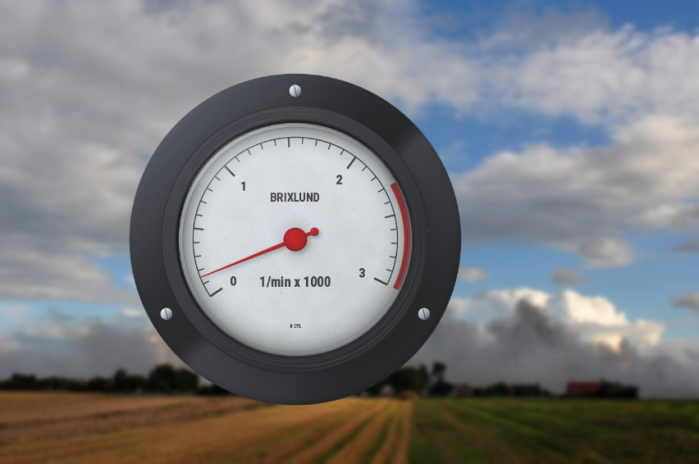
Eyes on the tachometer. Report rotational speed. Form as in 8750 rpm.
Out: 150 rpm
